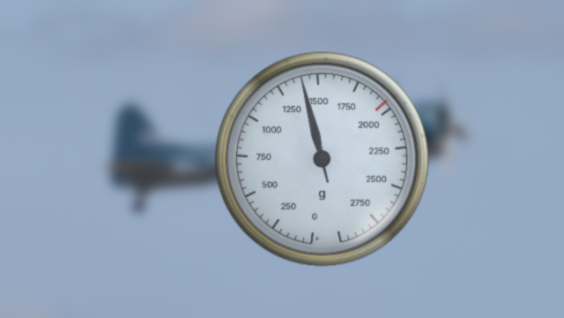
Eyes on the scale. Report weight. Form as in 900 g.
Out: 1400 g
